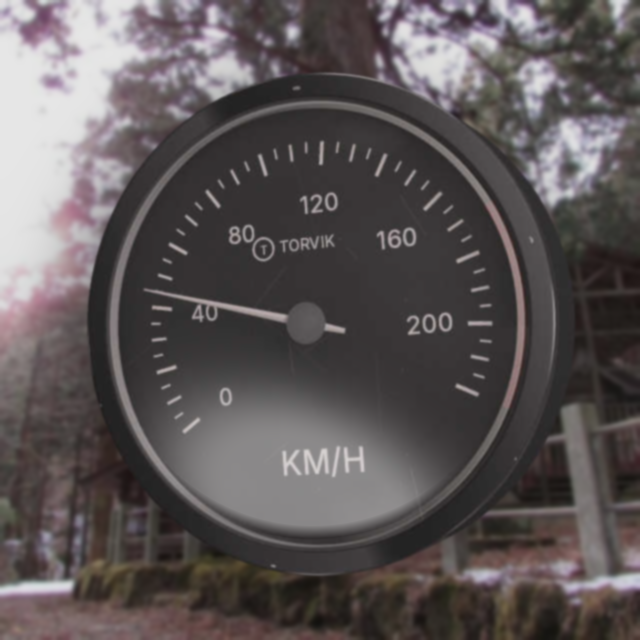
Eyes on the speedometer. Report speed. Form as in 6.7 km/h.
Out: 45 km/h
